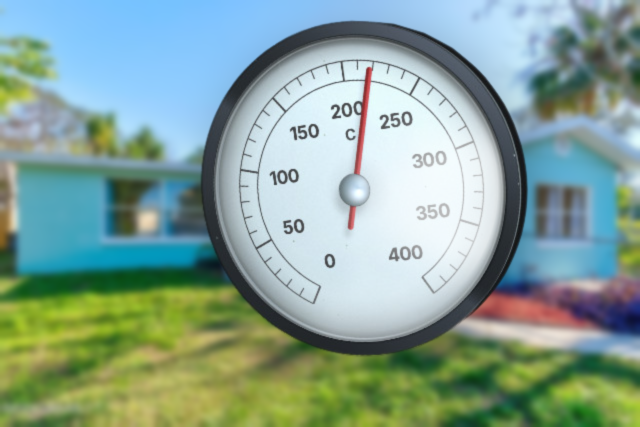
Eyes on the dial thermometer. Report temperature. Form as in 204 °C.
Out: 220 °C
